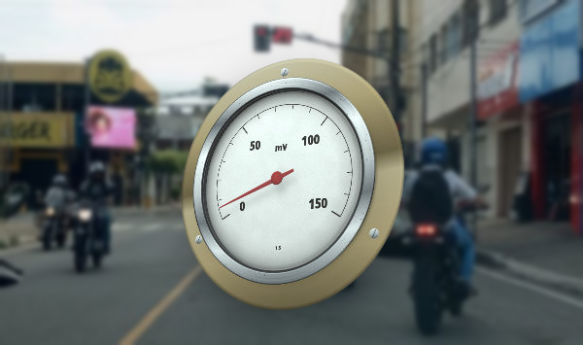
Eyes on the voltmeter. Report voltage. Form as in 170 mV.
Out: 5 mV
